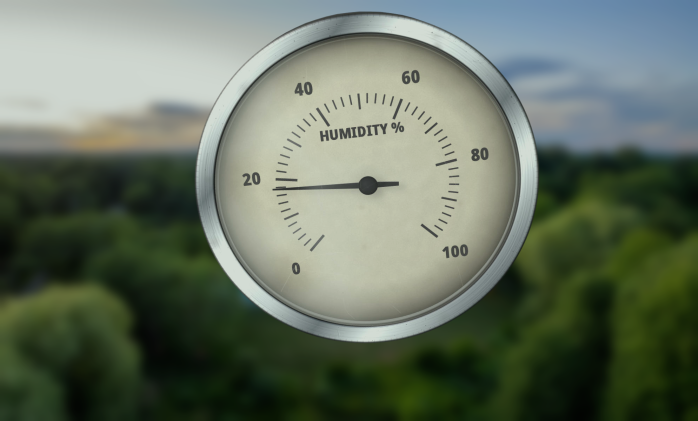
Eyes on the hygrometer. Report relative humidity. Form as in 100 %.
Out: 18 %
